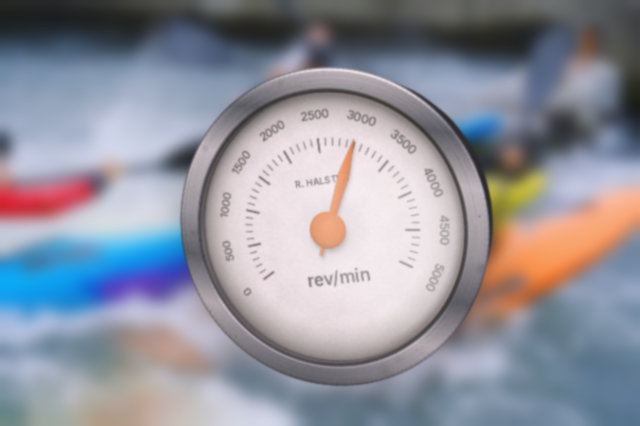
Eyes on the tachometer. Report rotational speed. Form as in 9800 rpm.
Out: 3000 rpm
